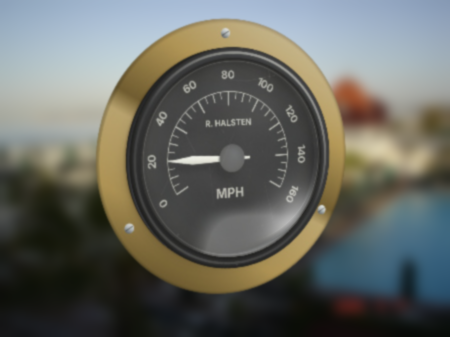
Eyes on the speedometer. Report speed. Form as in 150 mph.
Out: 20 mph
